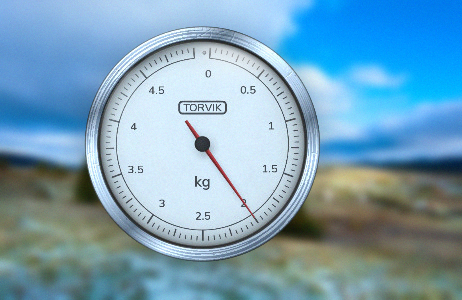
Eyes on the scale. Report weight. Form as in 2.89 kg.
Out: 2 kg
